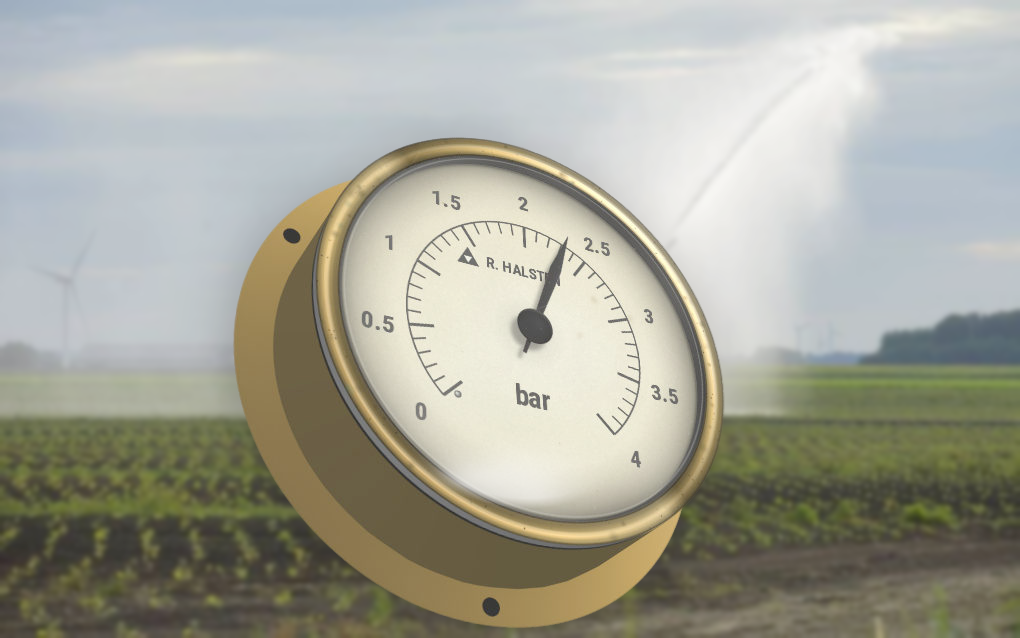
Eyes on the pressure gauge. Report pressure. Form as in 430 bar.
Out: 2.3 bar
